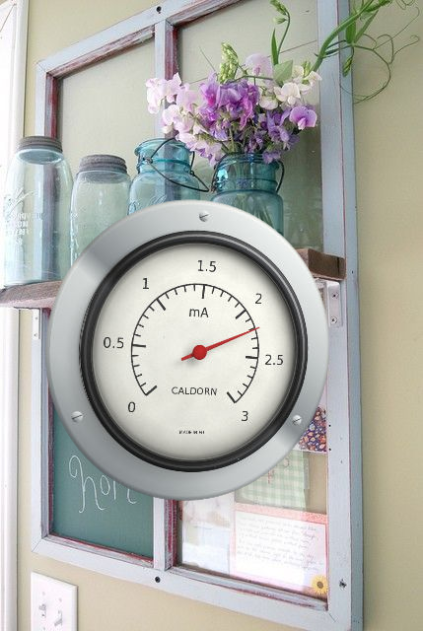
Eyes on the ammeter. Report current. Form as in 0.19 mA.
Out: 2.2 mA
